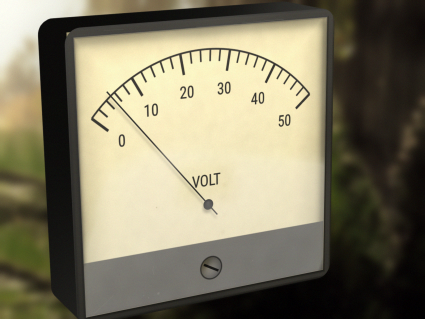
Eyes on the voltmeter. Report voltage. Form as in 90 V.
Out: 5 V
